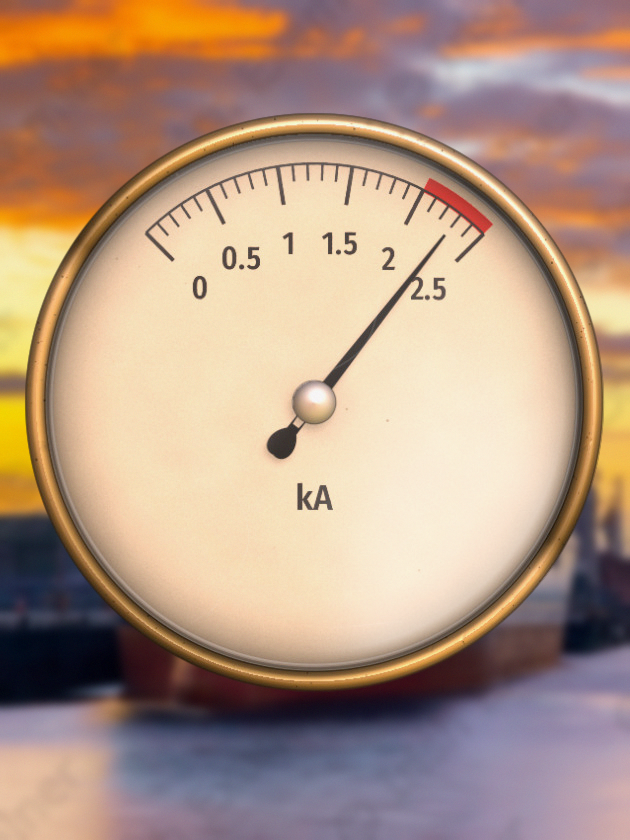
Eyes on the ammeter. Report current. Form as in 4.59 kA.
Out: 2.3 kA
